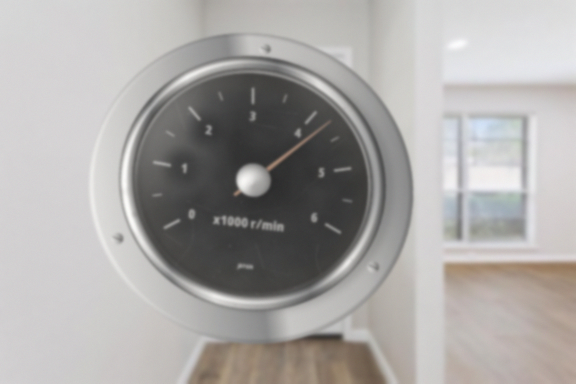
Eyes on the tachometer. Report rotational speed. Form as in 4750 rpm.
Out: 4250 rpm
